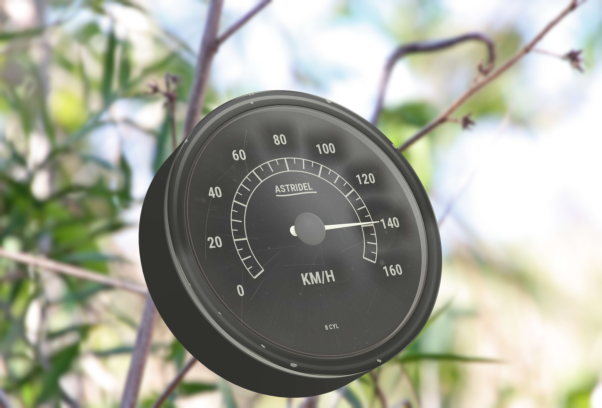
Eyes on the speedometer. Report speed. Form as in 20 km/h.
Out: 140 km/h
